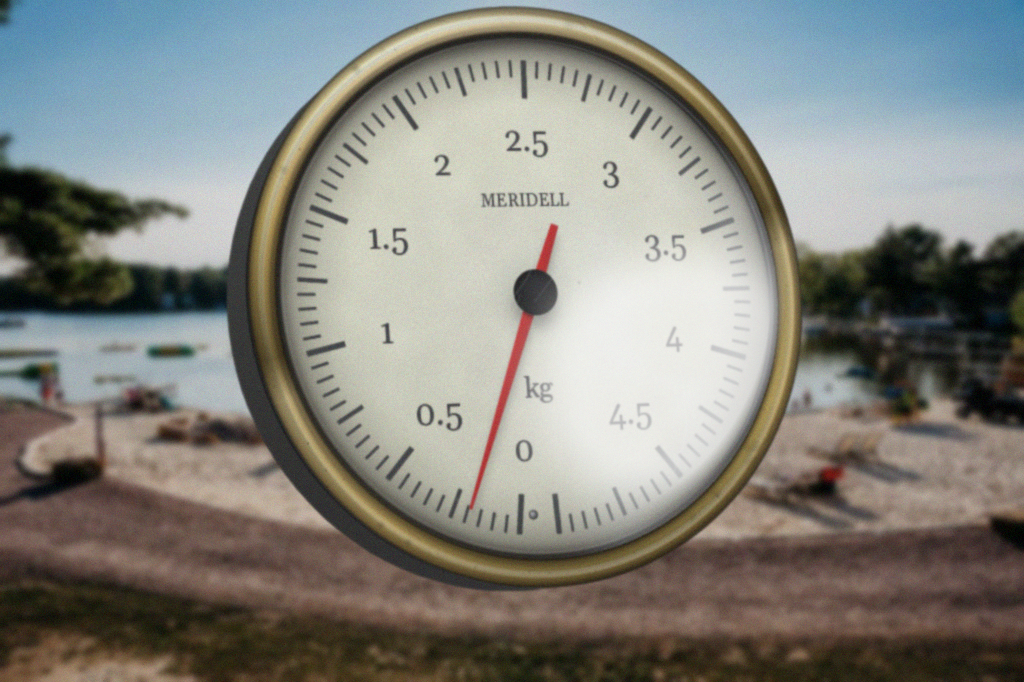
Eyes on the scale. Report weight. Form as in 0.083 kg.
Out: 0.2 kg
